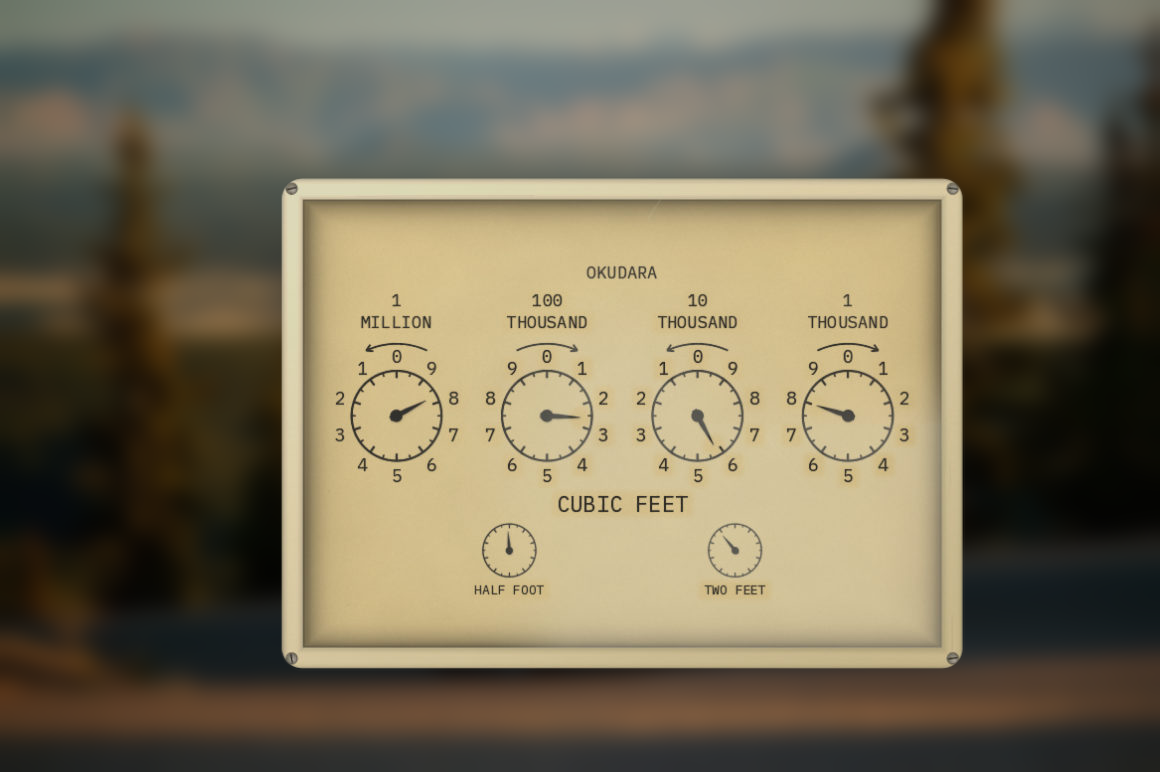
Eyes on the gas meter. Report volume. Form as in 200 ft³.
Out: 825800 ft³
